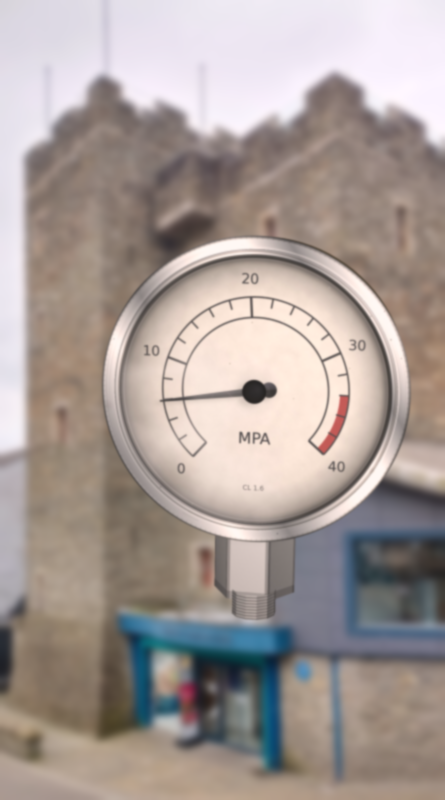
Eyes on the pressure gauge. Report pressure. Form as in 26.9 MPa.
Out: 6 MPa
